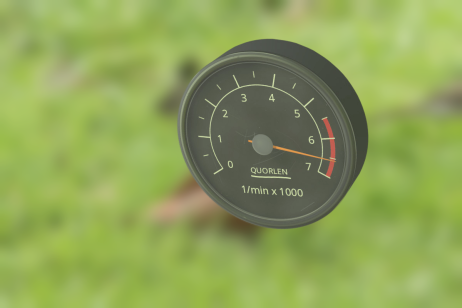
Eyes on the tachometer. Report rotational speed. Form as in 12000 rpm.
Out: 6500 rpm
